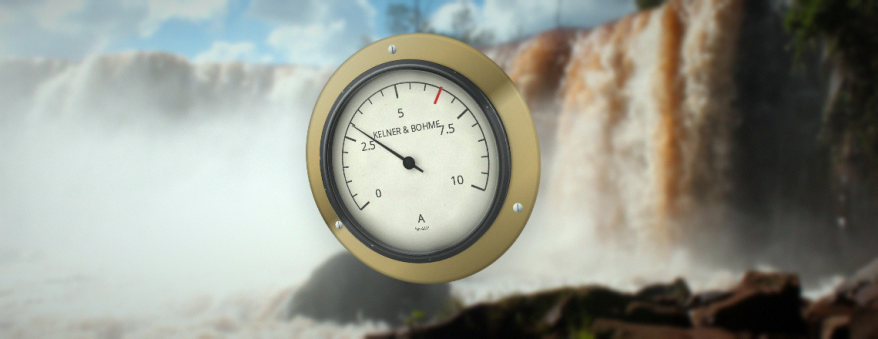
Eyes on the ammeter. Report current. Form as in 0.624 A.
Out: 3 A
